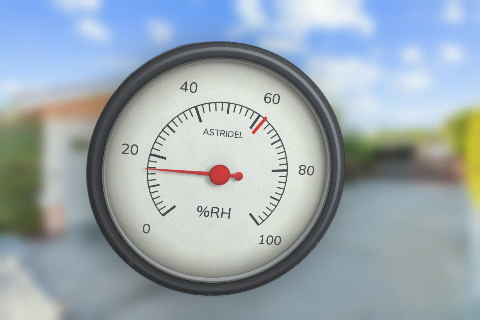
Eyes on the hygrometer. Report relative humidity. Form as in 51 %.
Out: 16 %
